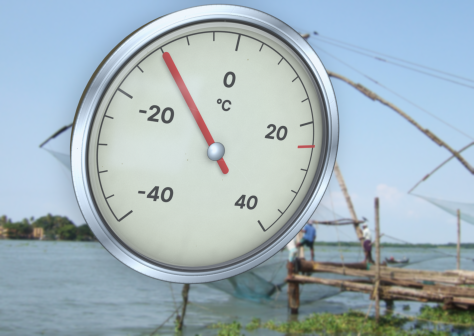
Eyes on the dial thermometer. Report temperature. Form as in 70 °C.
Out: -12 °C
